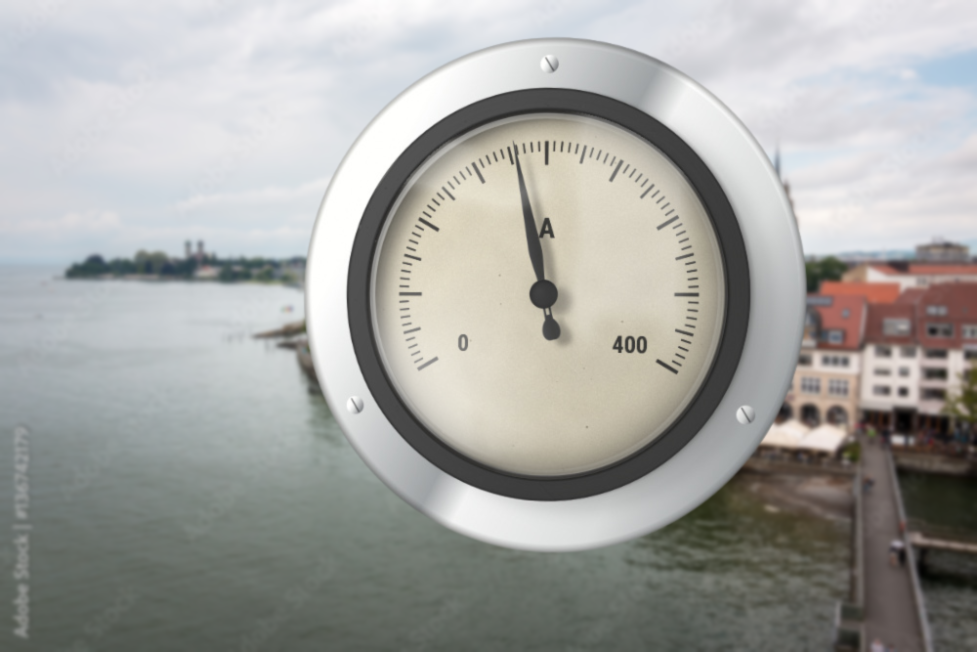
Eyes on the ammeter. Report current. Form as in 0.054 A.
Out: 180 A
